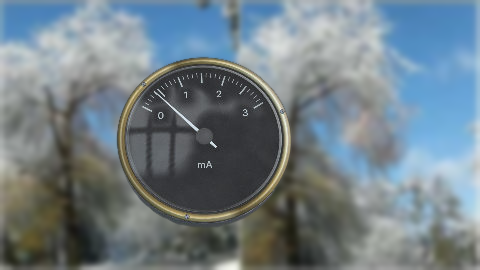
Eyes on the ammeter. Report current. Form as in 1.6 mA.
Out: 0.4 mA
